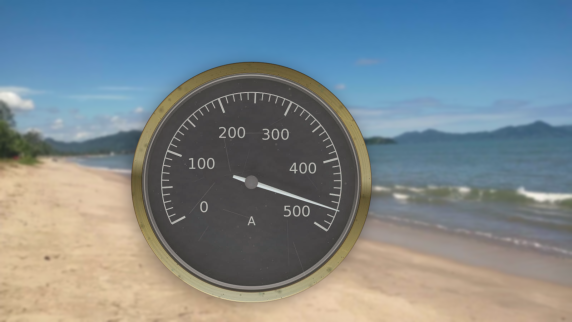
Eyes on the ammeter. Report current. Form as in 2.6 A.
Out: 470 A
